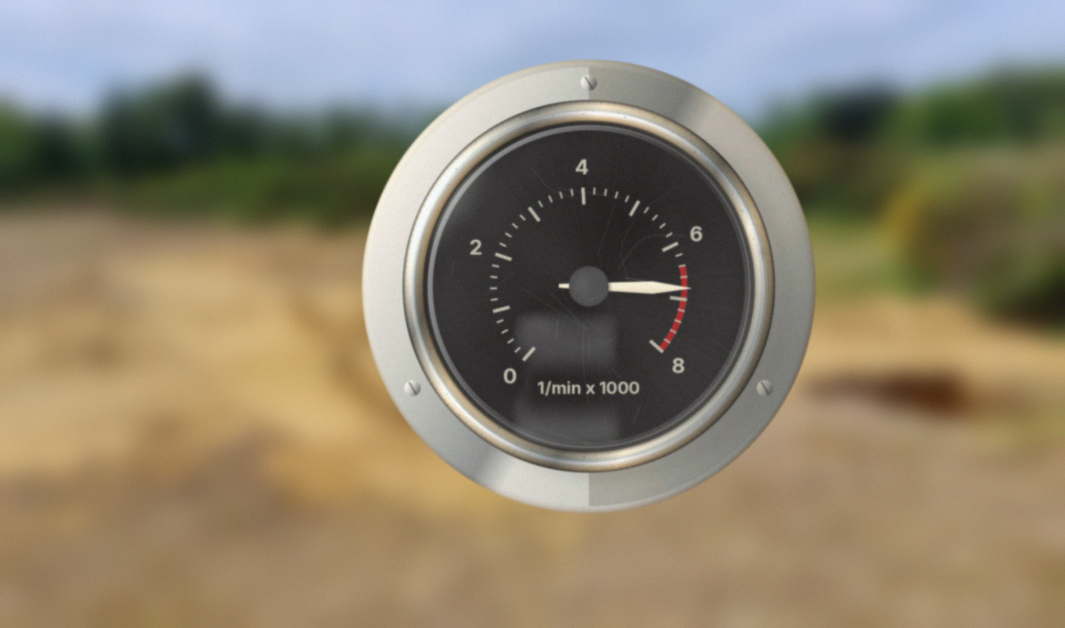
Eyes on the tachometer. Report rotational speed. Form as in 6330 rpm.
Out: 6800 rpm
